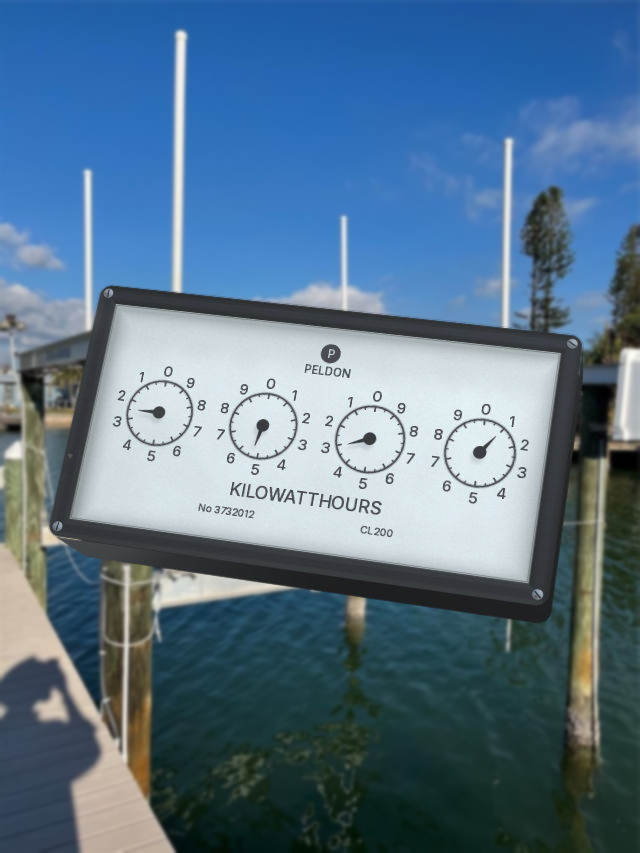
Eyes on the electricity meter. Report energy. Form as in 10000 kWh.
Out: 2531 kWh
